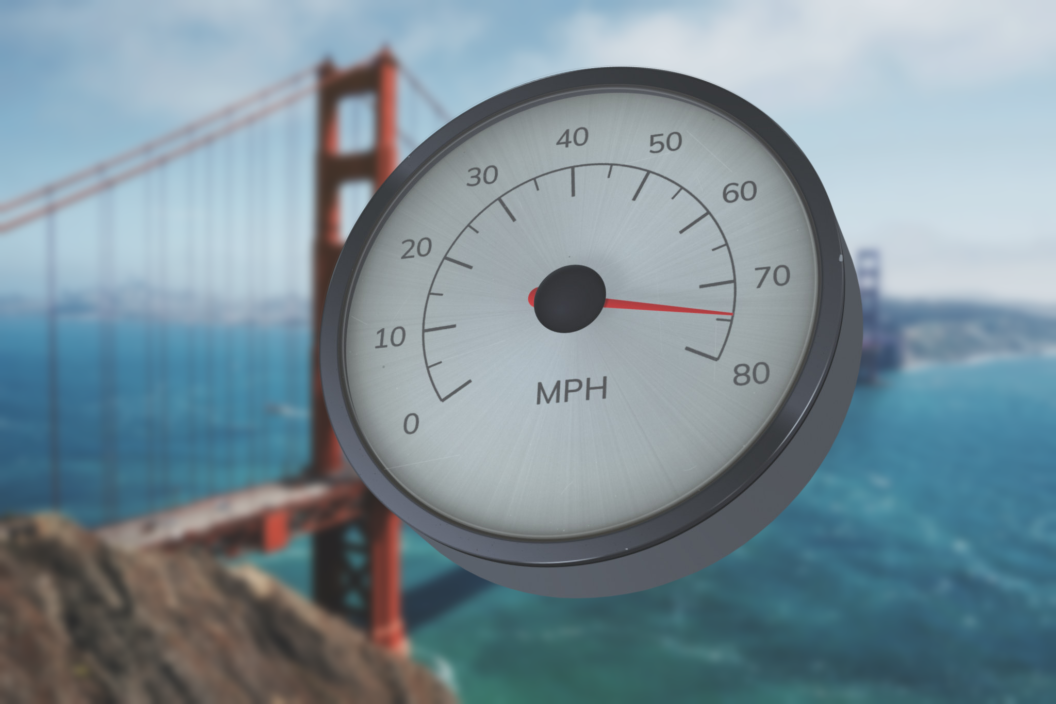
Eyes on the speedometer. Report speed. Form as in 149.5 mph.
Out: 75 mph
